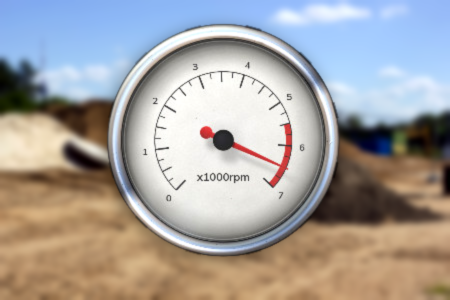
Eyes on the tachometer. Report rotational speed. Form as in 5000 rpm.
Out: 6500 rpm
